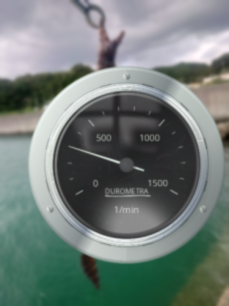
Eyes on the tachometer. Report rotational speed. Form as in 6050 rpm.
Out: 300 rpm
